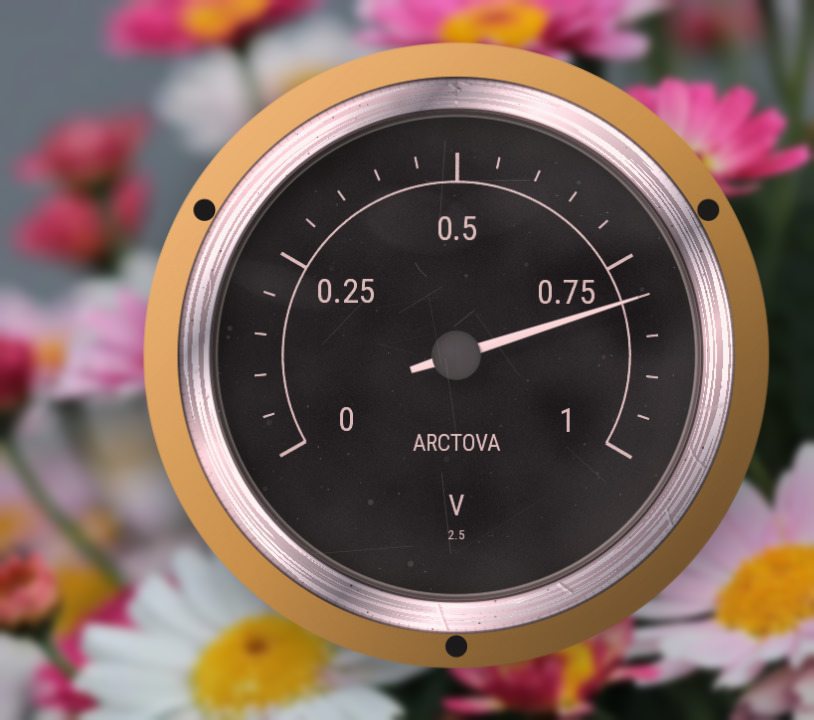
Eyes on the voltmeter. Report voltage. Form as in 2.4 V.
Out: 0.8 V
